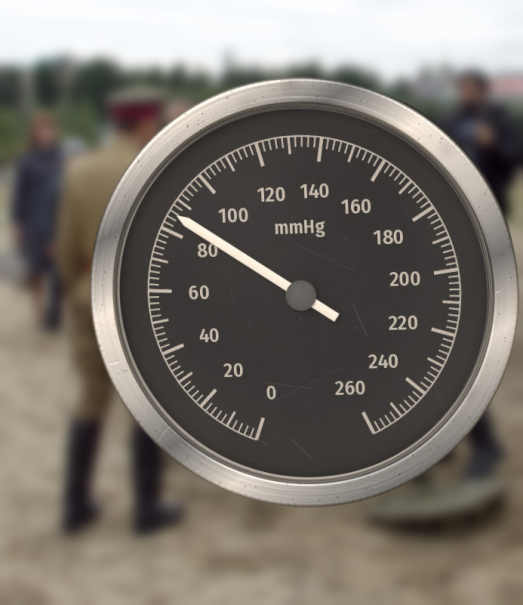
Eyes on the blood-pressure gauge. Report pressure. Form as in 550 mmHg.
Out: 86 mmHg
